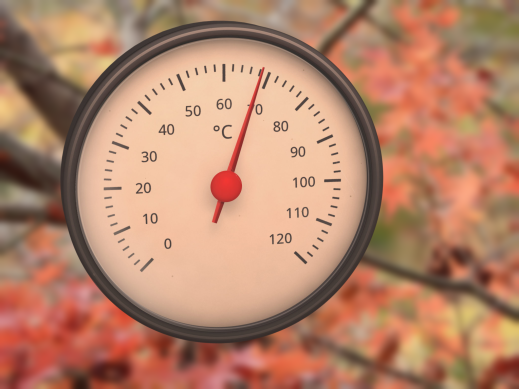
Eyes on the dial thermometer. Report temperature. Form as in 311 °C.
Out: 68 °C
